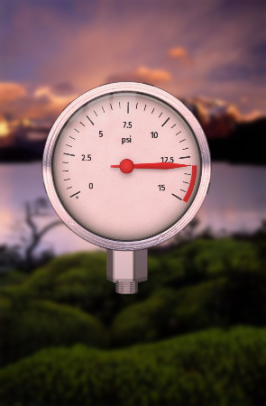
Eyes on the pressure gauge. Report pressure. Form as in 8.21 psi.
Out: 13 psi
